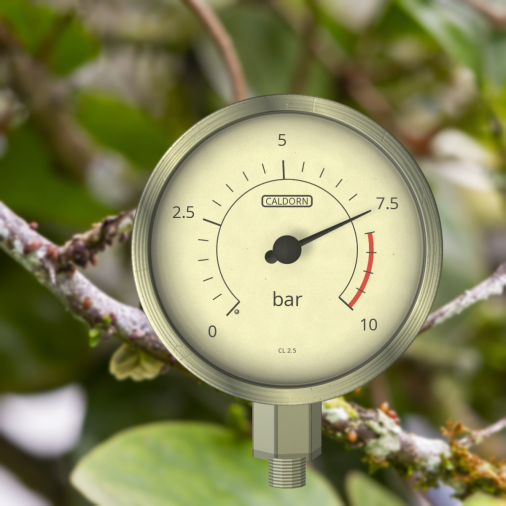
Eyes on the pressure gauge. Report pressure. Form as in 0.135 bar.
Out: 7.5 bar
